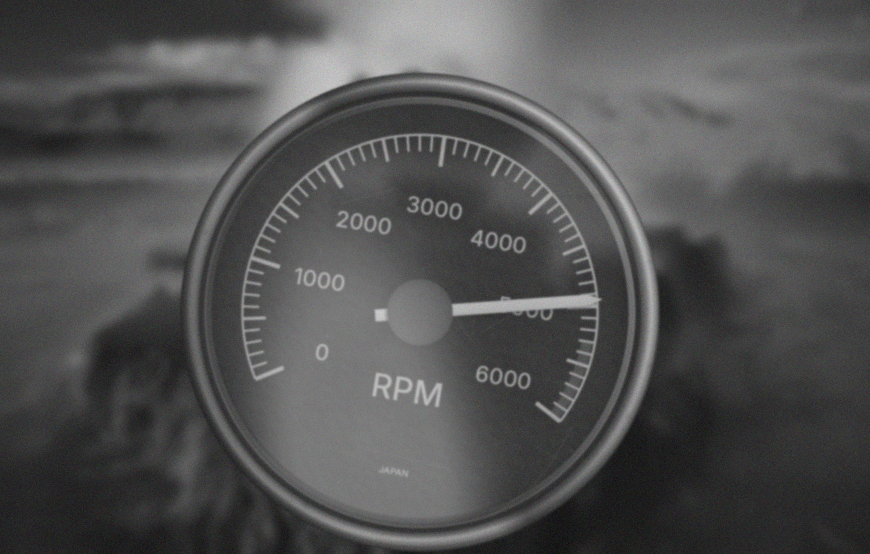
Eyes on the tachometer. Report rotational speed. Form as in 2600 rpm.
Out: 4950 rpm
